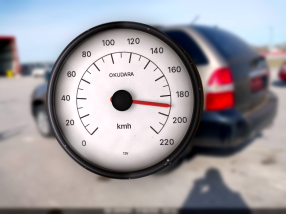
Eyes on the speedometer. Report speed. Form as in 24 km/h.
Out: 190 km/h
